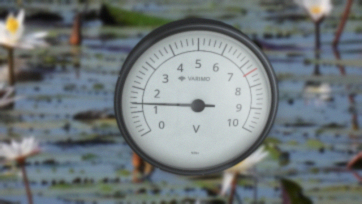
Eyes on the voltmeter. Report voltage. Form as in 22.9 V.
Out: 1.4 V
